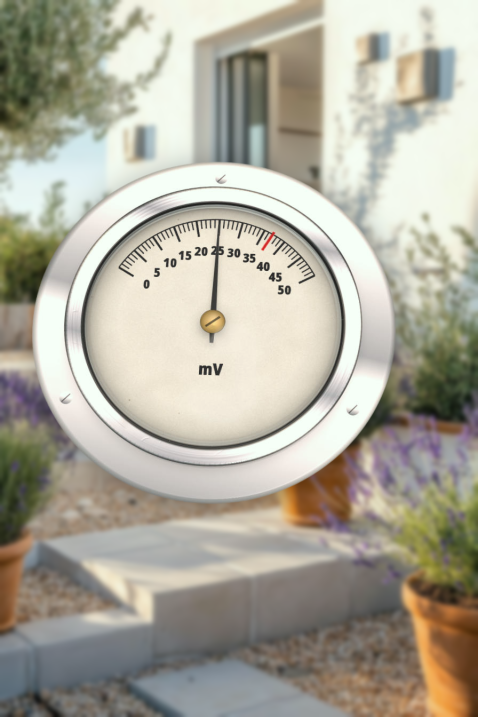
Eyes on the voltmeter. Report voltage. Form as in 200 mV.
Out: 25 mV
